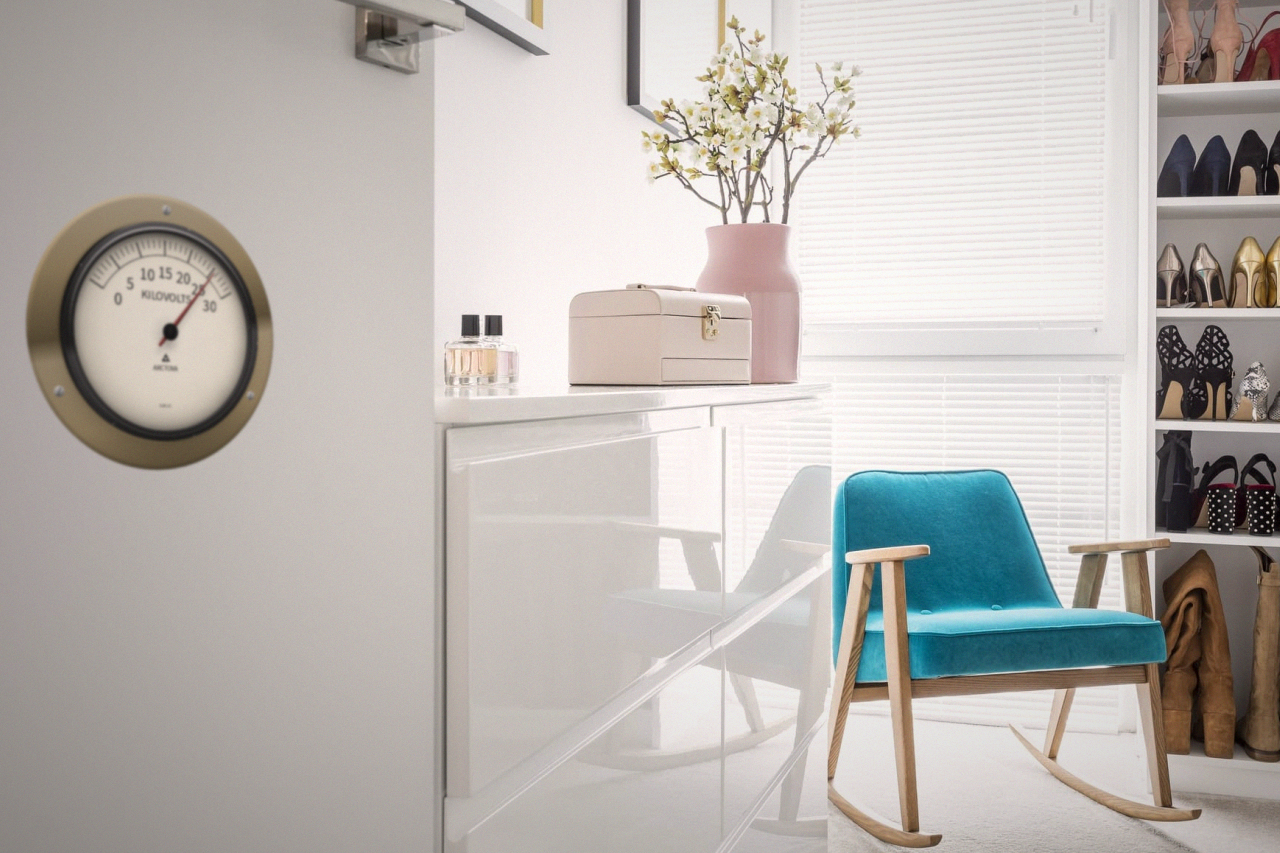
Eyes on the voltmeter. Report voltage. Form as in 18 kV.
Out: 25 kV
